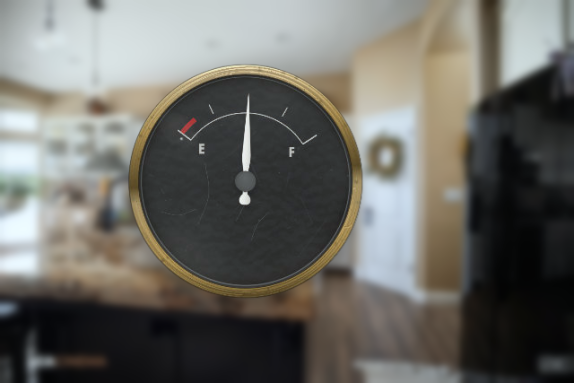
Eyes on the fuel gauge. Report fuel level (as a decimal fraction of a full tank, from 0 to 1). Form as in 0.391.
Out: 0.5
